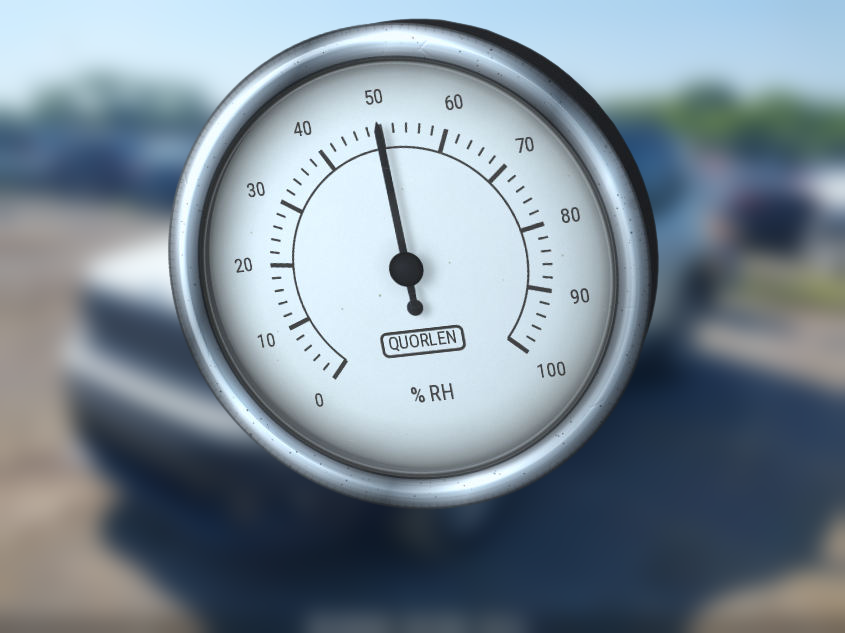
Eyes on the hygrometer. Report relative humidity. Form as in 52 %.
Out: 50 %
